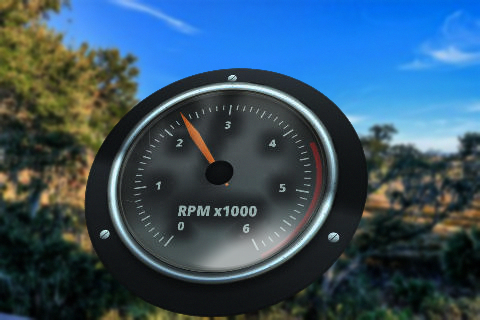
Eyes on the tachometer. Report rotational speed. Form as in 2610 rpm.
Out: 2300 rpm
